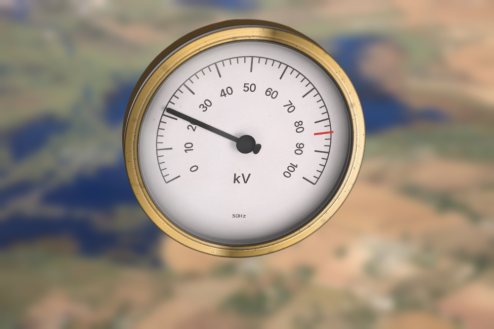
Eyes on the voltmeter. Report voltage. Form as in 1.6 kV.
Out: 22 kV
